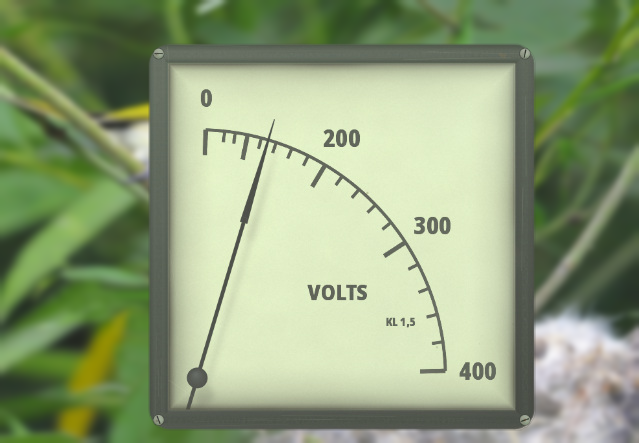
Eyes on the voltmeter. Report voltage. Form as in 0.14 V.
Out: 130 V
